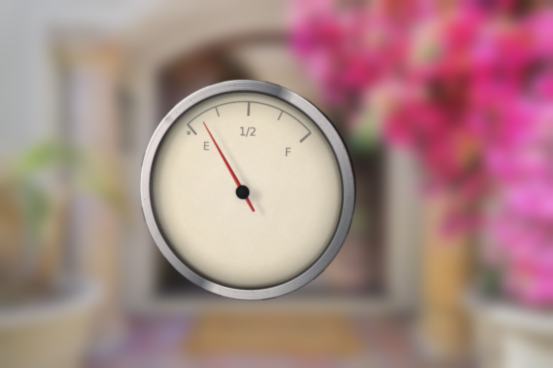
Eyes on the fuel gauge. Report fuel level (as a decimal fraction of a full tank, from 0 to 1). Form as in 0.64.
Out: 0.125
